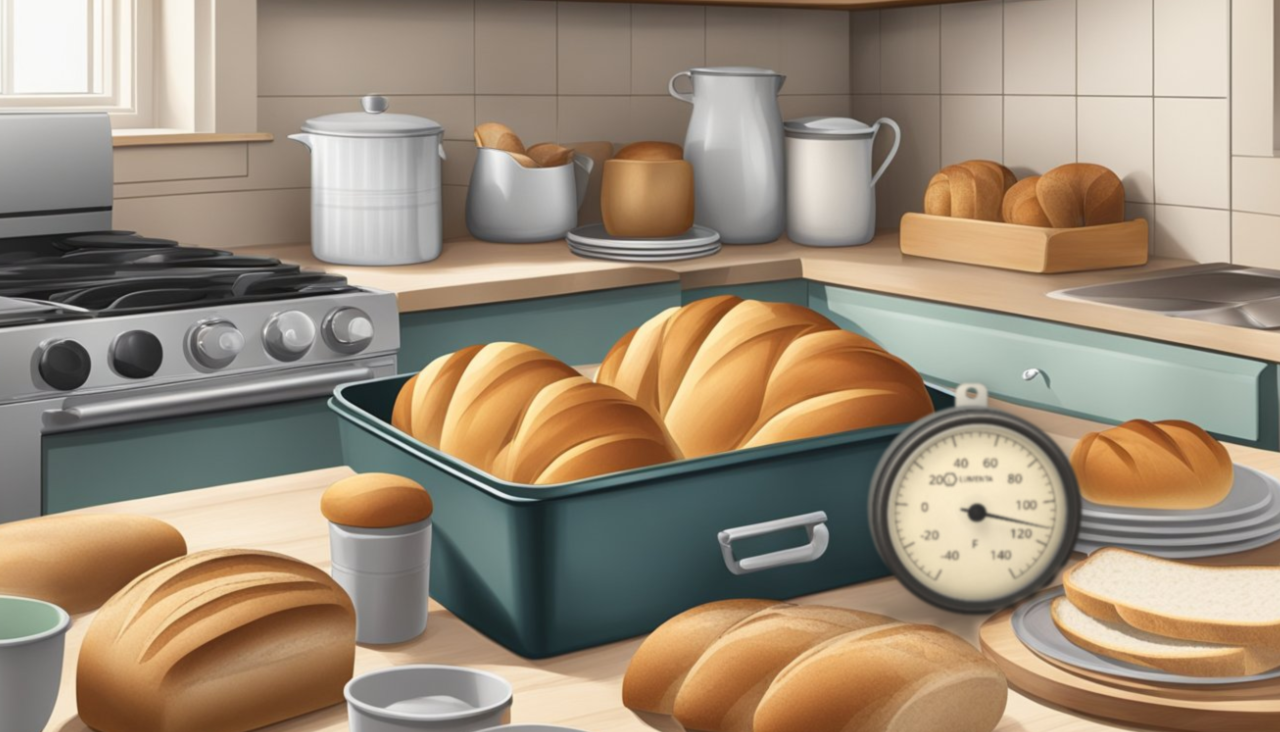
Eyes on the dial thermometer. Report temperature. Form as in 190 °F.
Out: 112 °F
